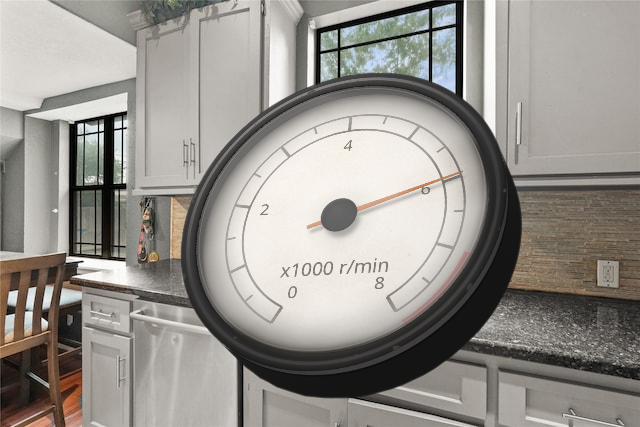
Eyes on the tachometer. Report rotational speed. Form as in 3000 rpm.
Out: 6000 rpm
